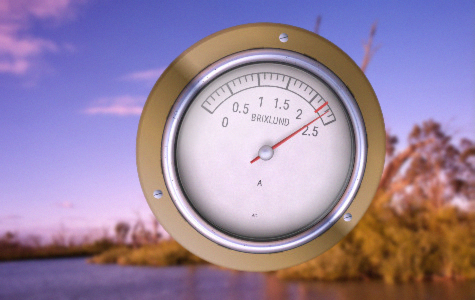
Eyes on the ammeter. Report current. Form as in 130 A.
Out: 2.3 A
